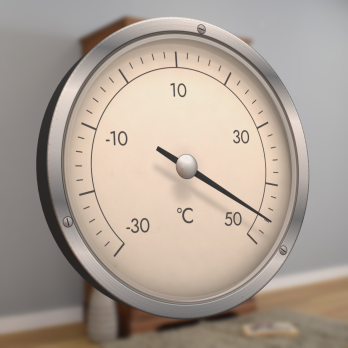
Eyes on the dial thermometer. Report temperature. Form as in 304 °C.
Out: 46 °C
